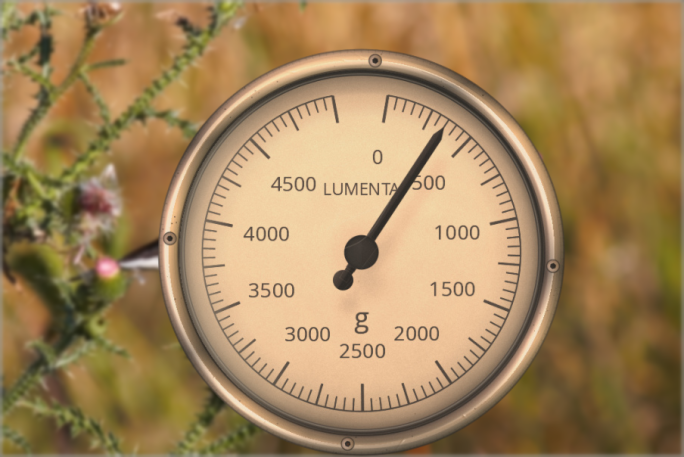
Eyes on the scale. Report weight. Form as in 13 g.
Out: 350 g
